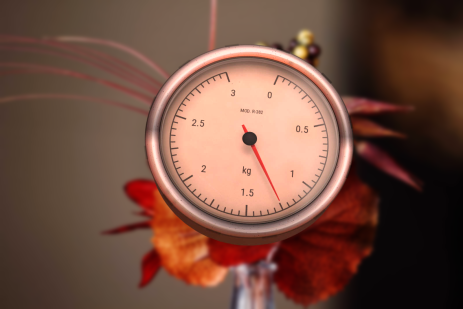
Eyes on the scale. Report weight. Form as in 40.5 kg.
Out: 1.25 kg
